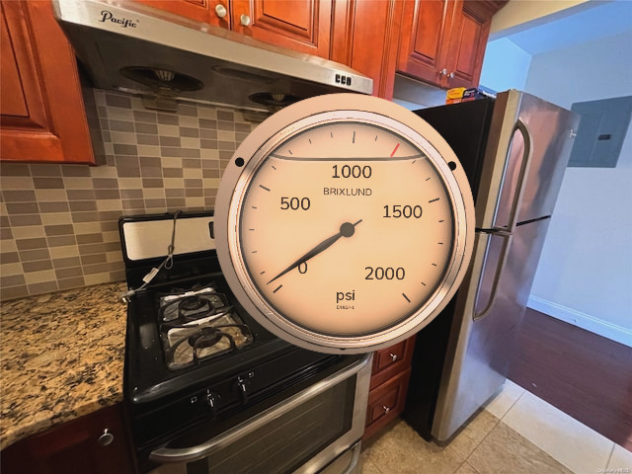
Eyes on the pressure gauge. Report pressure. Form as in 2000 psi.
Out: 50 psi
